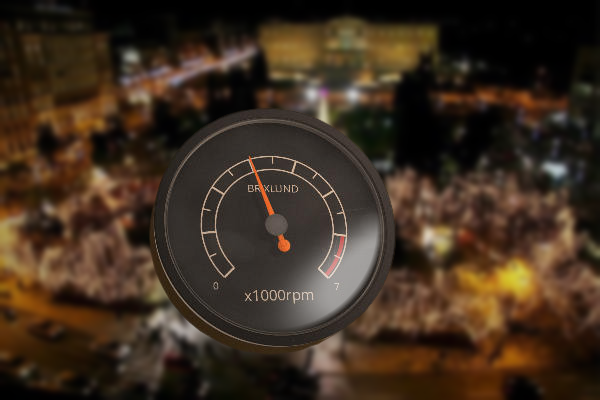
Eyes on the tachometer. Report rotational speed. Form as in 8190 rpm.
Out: 3000 rpm
